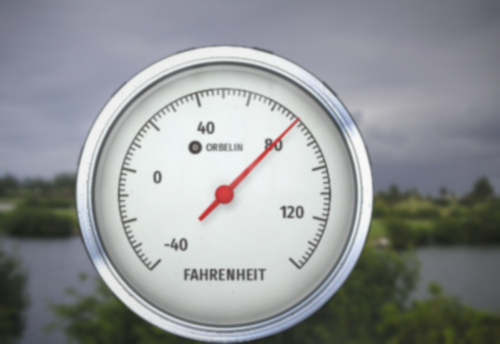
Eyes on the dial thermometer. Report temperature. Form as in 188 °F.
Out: 80 °F
